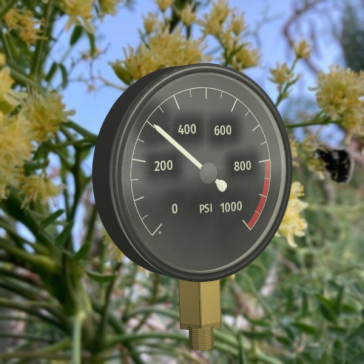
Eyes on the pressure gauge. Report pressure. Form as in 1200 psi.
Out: 300 psi
